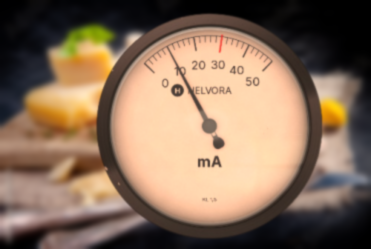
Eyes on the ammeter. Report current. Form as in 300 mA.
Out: 10 mA
